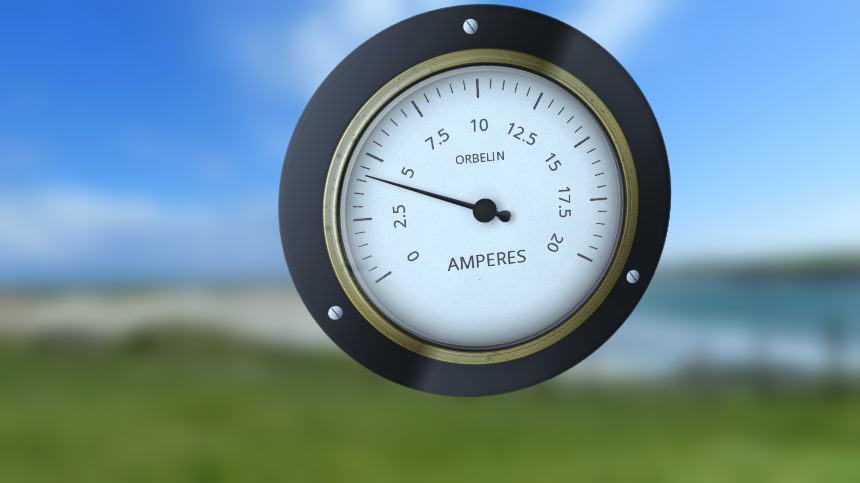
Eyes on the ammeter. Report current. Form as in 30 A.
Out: 4.25 A
